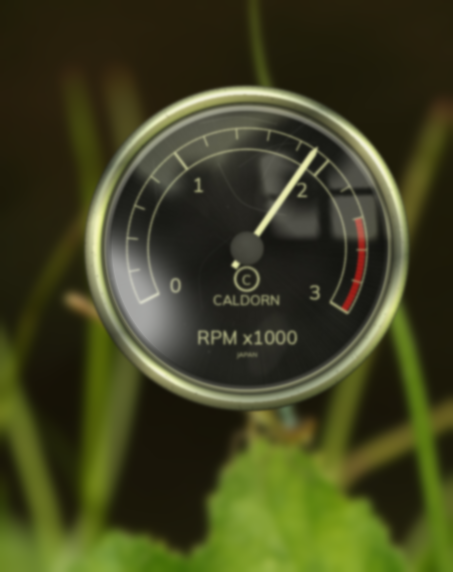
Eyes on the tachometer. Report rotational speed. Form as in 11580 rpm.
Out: 1900 rpm
